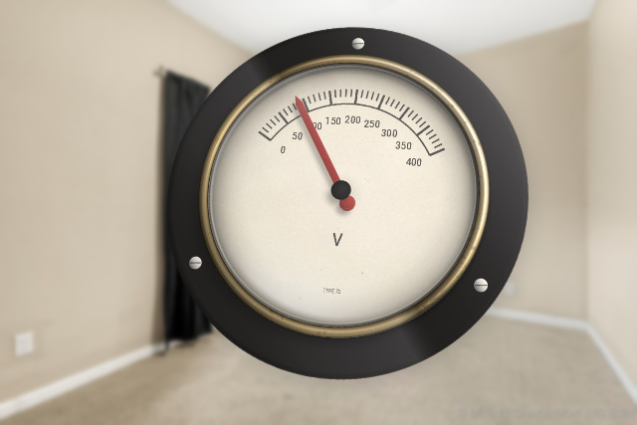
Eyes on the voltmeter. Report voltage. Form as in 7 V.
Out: 90 V
